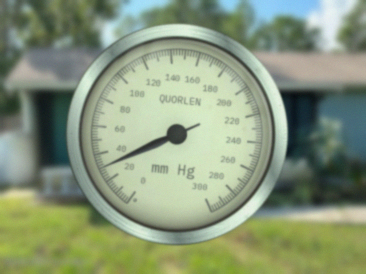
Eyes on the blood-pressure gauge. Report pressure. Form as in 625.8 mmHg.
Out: 30 mmHg
